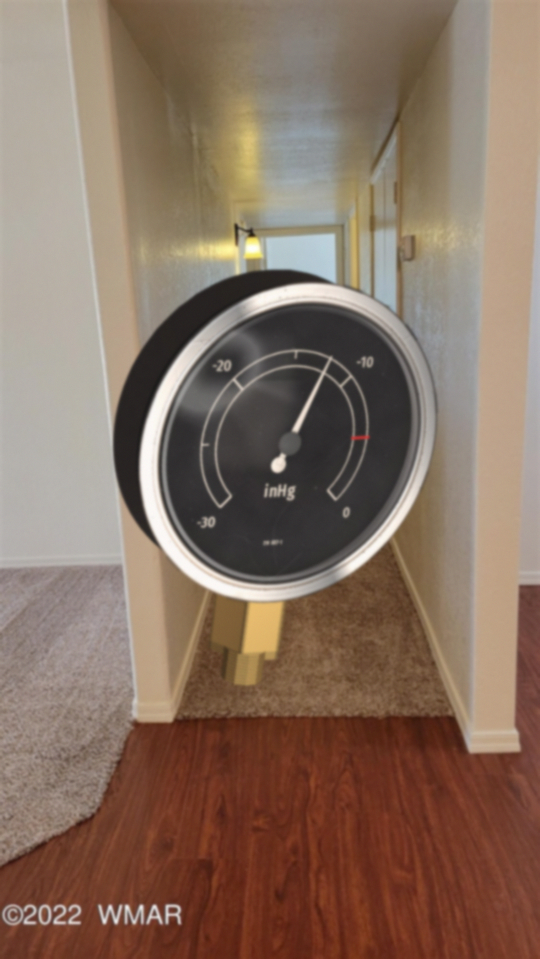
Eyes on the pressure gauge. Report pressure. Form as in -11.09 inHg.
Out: -12.5 inHg
